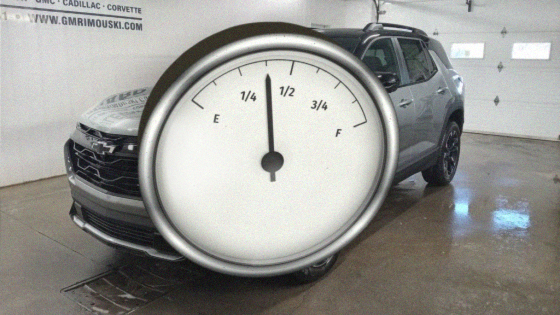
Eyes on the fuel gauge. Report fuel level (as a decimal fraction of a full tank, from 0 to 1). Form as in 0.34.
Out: 0.375
